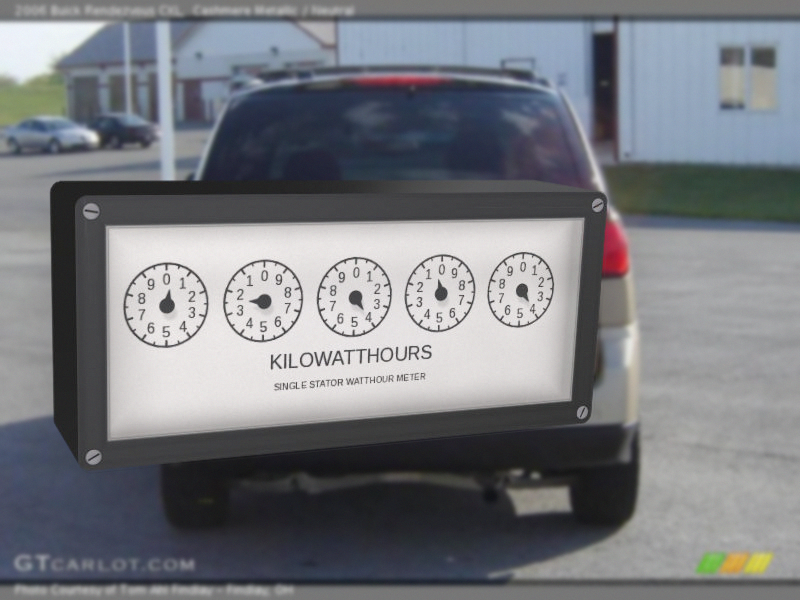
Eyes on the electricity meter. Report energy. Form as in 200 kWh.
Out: 2404 kWh
